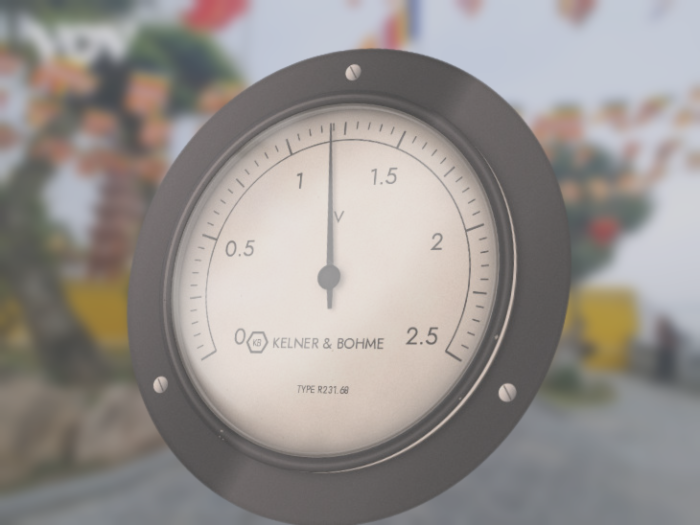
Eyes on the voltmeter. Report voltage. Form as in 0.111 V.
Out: 1.2 V
